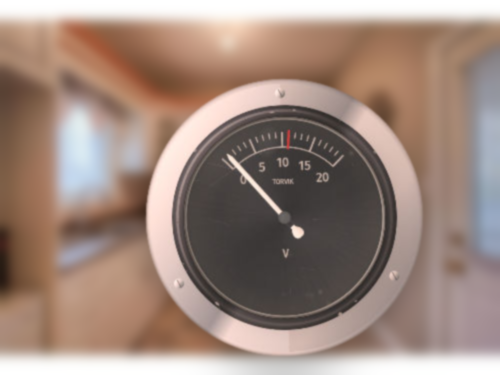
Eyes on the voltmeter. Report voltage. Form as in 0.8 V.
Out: 1 V
